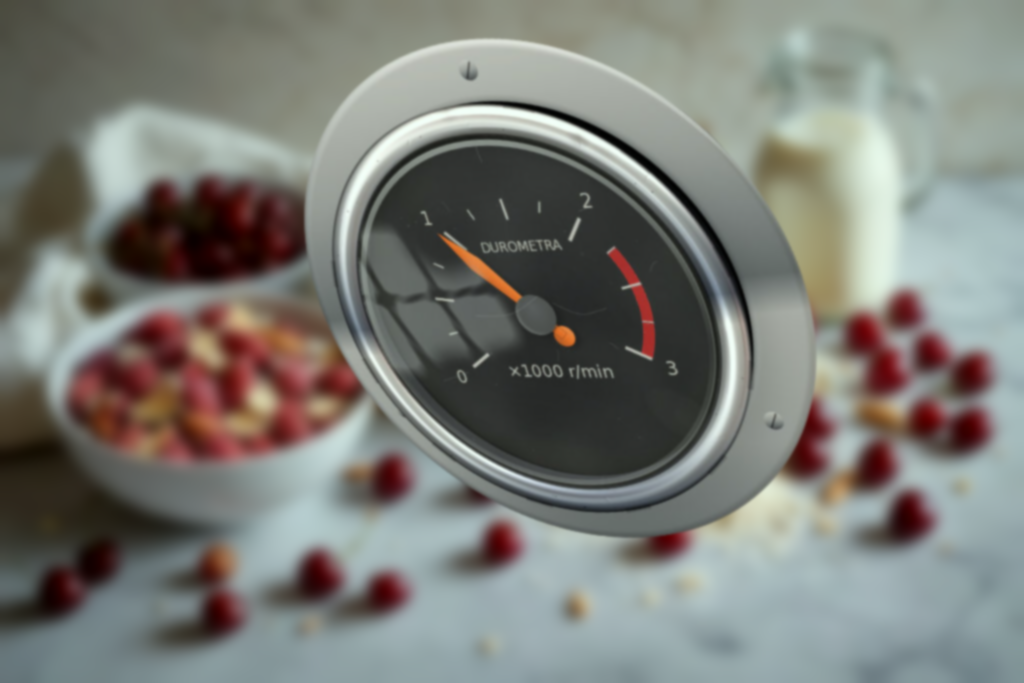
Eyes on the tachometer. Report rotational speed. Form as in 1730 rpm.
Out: 1000 rpm
